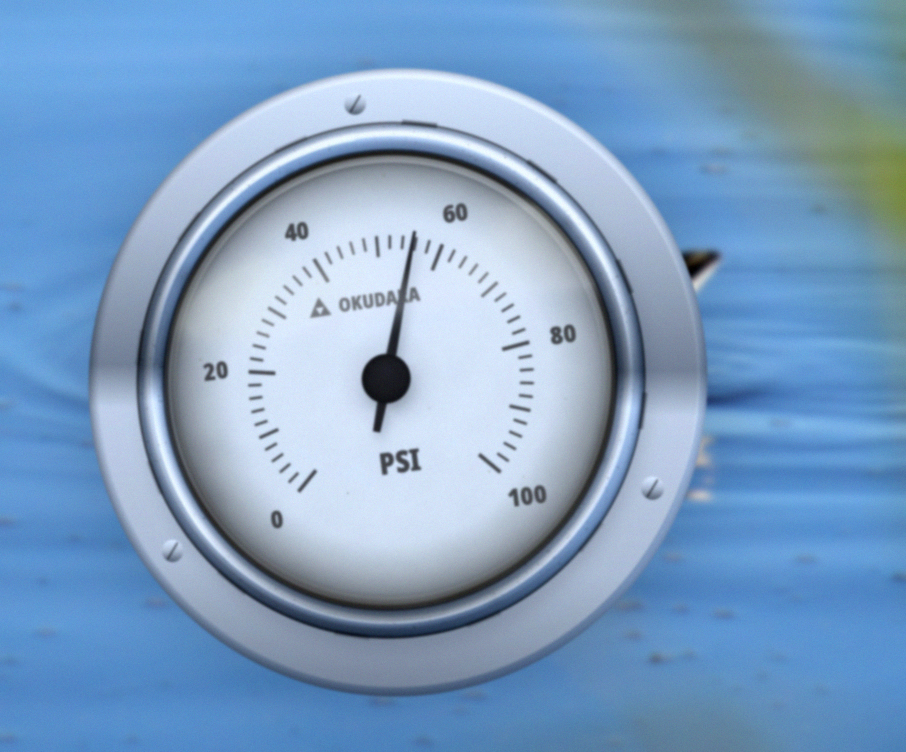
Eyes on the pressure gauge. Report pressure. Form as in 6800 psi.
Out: 56 psi
